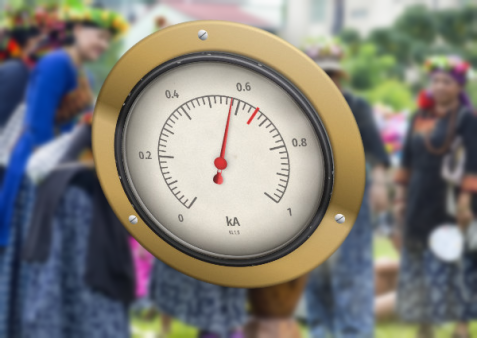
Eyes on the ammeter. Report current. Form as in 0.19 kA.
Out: 0.58 kA
